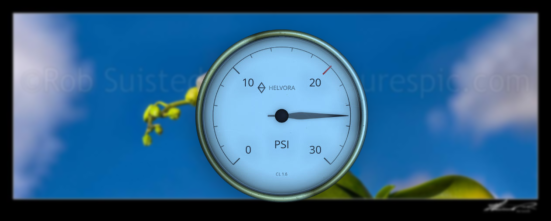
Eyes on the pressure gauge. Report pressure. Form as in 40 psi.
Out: 25 psi
